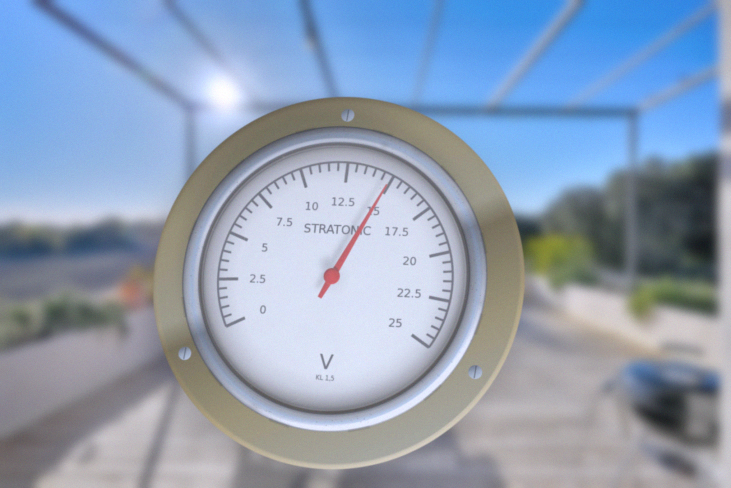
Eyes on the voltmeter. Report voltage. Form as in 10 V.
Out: 15 V
